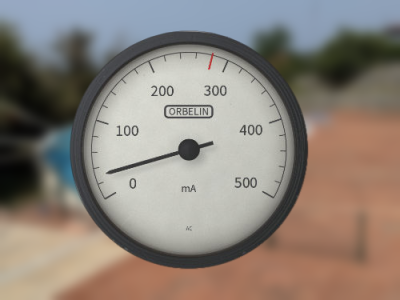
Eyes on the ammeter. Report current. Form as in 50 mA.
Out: 30 mA
